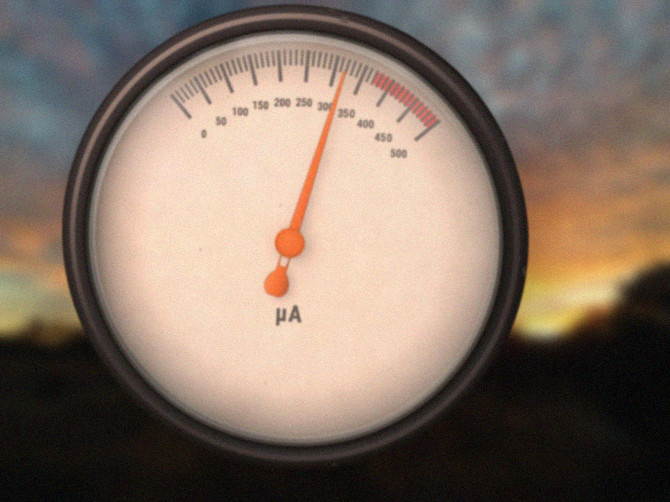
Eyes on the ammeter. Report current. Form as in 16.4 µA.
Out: 320 µA
